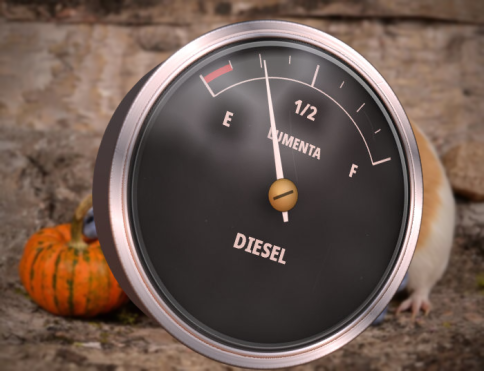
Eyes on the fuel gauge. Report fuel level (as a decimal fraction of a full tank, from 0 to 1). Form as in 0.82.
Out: 0.25
